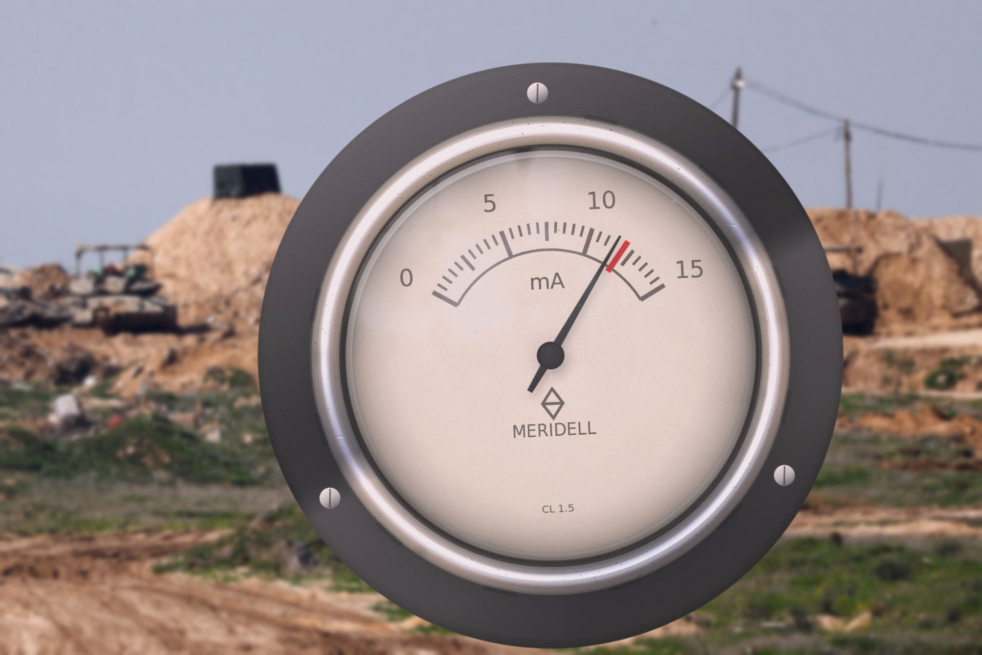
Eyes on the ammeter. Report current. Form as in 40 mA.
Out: 11.5 mA
